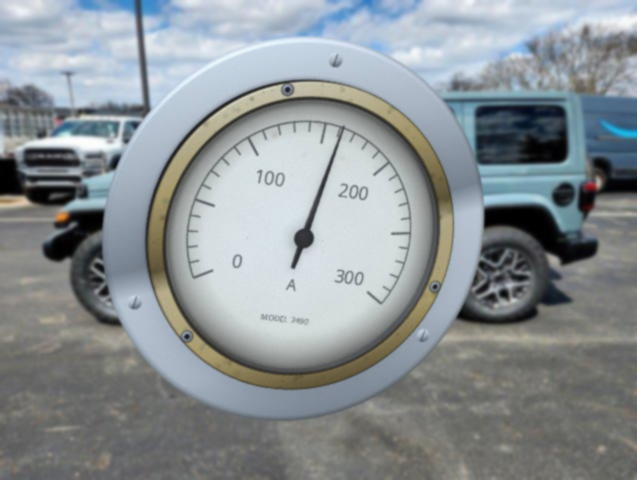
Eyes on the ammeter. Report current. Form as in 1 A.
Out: 160 A
